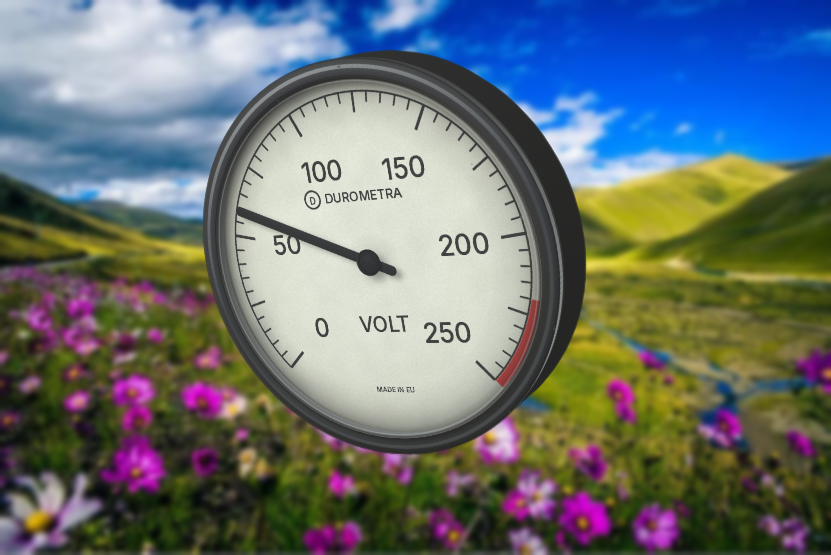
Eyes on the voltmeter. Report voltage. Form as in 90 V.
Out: 60 V
